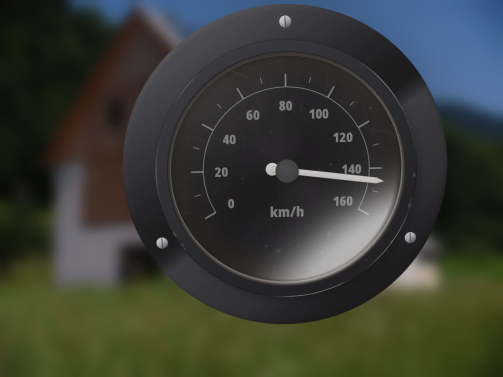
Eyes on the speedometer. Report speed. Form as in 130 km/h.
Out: 145 km/h
